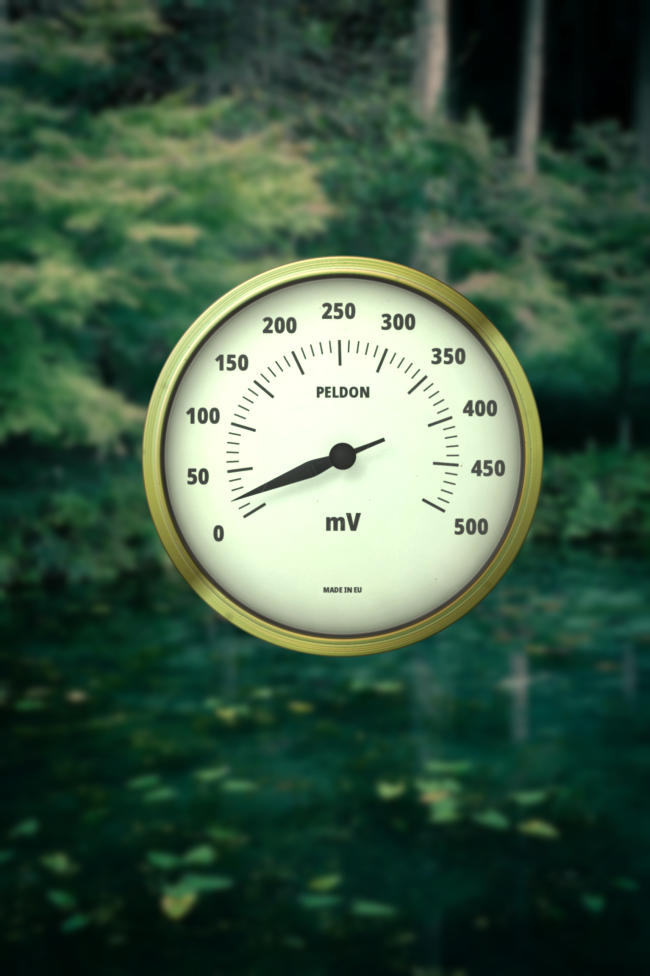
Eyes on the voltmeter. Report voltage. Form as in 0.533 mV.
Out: 20 mV
